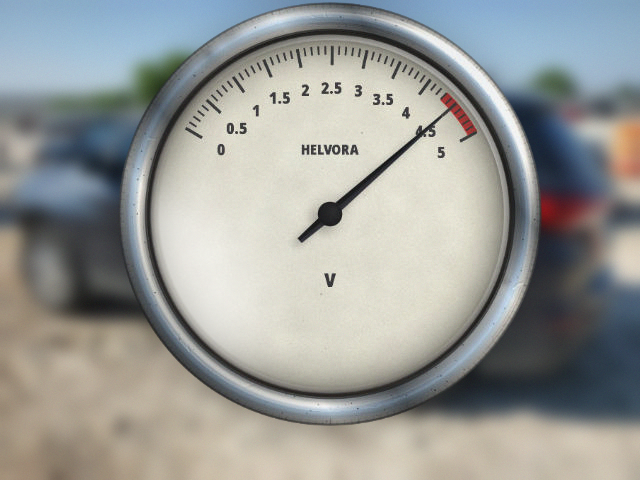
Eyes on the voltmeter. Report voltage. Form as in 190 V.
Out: 4.5 V
